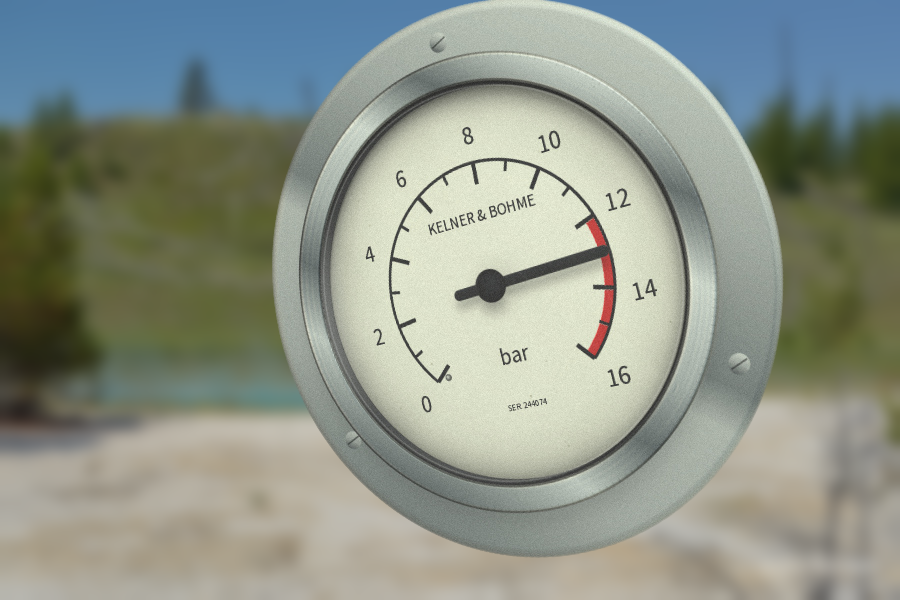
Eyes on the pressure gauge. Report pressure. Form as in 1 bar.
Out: 13 bar
